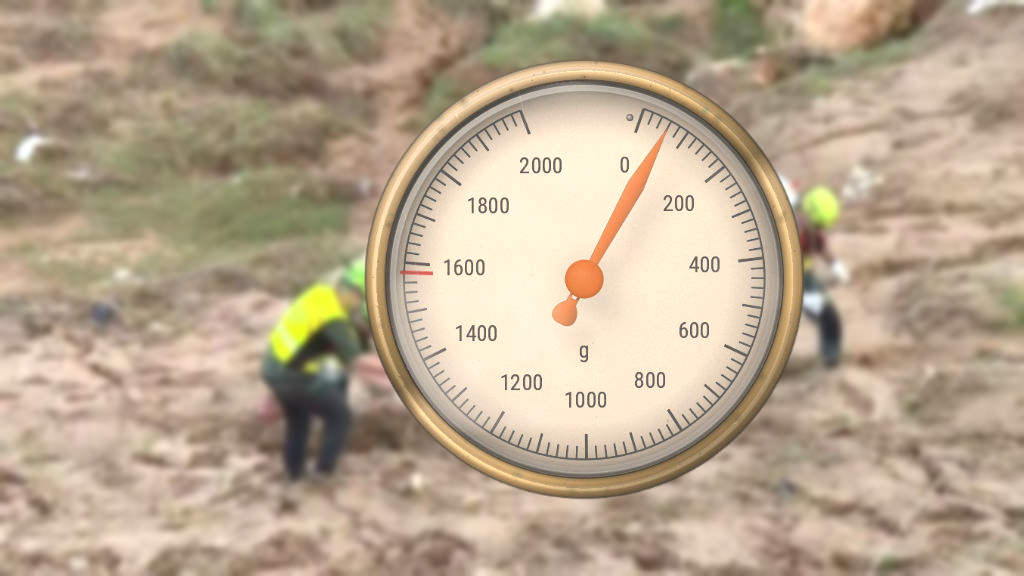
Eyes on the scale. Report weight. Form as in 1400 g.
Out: 60 g
